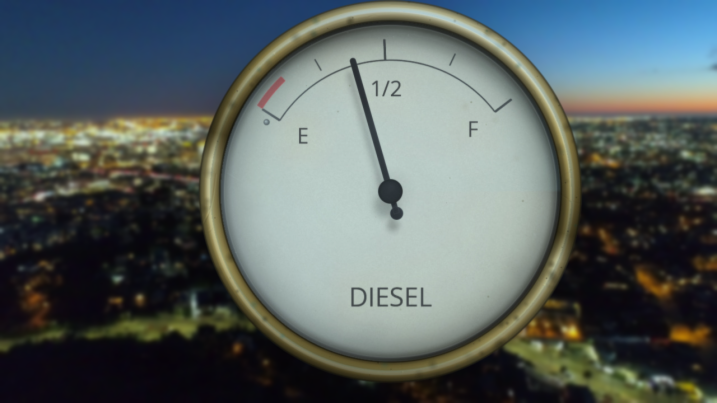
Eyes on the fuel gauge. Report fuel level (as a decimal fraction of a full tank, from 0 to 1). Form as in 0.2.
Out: 0.375
